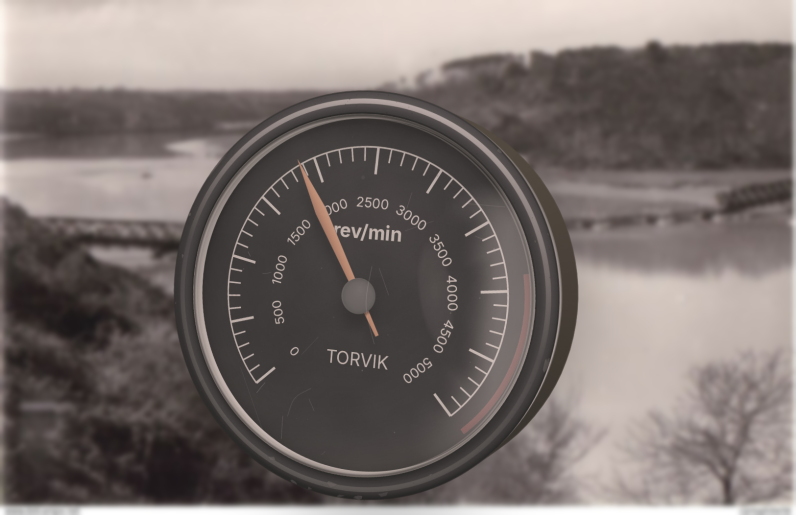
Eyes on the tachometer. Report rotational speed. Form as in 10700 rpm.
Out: 1900 rpm
